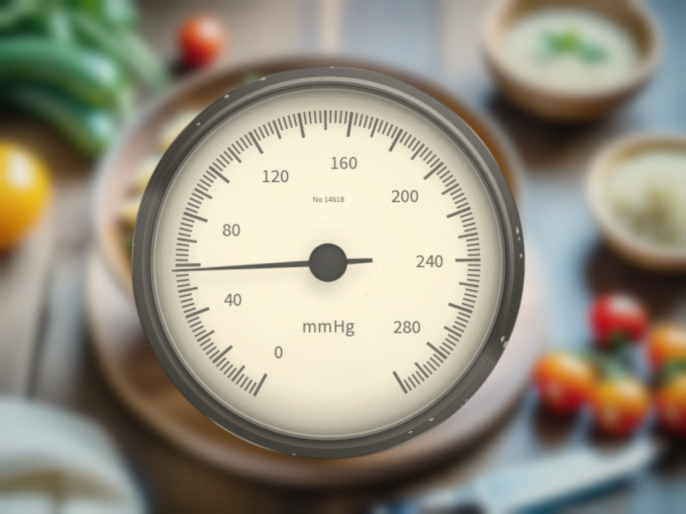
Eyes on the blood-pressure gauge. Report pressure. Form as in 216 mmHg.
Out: 58 mmHg
